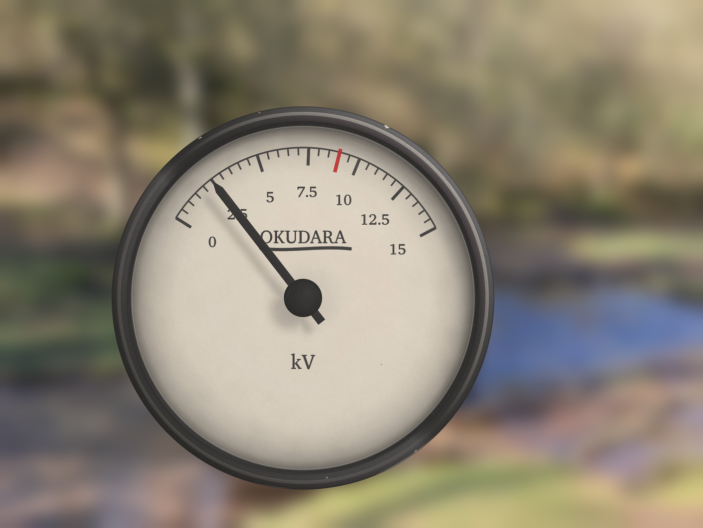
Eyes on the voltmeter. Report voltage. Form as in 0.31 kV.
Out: 2.5 kV
